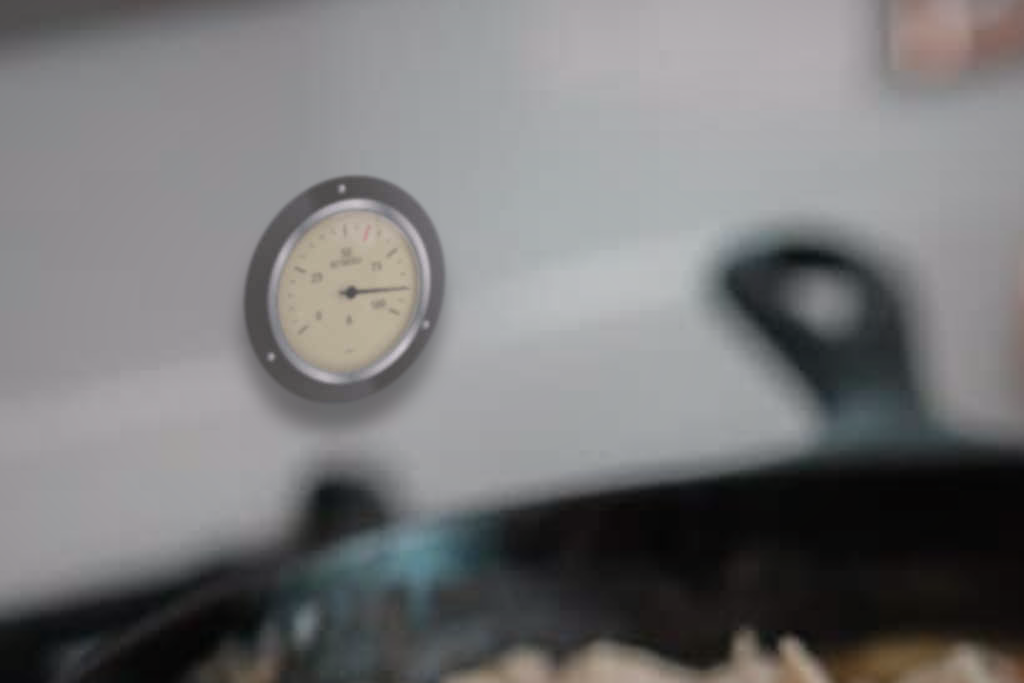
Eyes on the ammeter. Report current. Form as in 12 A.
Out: 90 A
